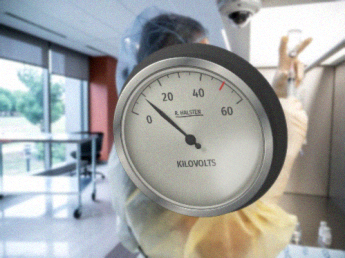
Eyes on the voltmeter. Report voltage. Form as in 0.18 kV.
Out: 10 kV
